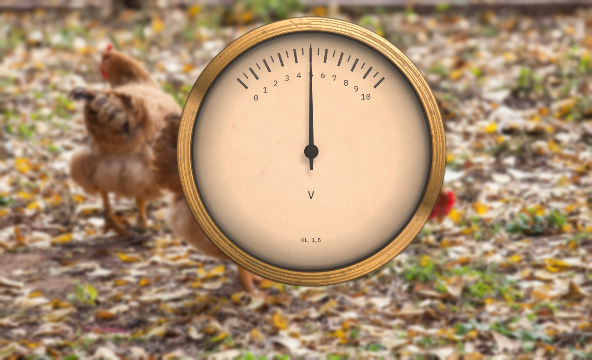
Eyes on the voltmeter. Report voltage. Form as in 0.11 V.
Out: 5 V
